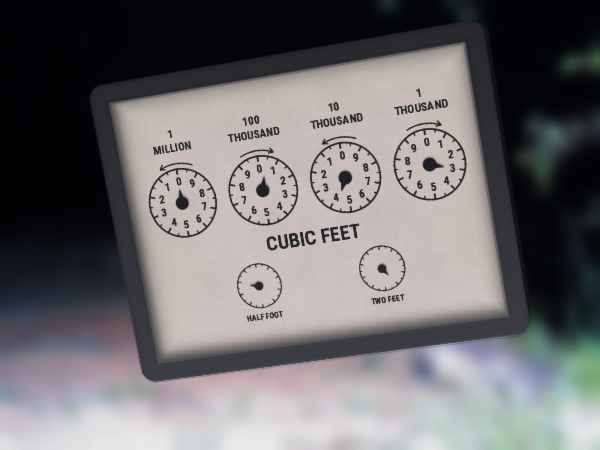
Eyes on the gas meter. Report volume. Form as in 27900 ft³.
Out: 4300 ft³
